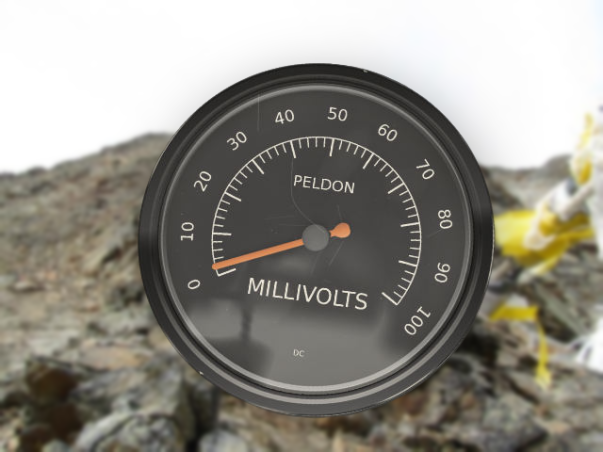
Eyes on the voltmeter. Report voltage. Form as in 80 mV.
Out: 2 mV
